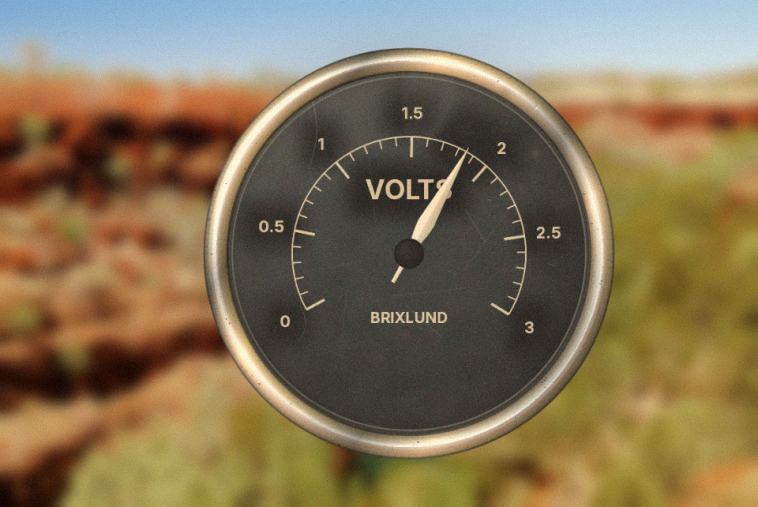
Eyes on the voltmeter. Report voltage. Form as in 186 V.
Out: 1.85 V
